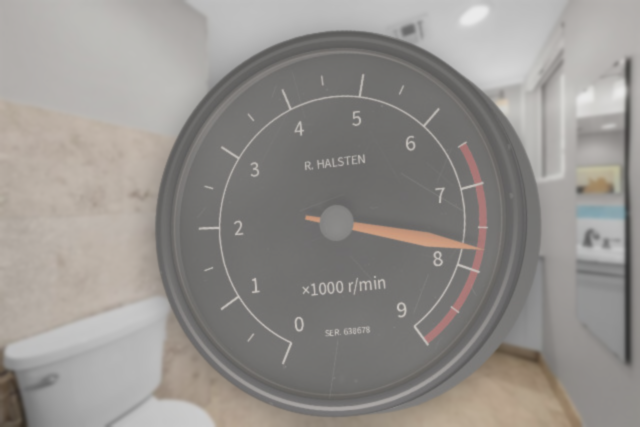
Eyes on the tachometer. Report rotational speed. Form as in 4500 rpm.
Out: 7750 rpm
